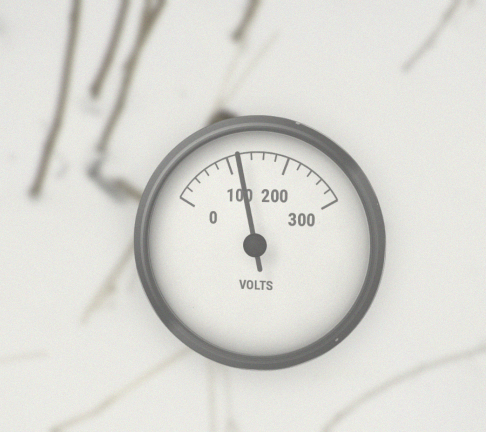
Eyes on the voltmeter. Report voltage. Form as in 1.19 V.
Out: 120 V
